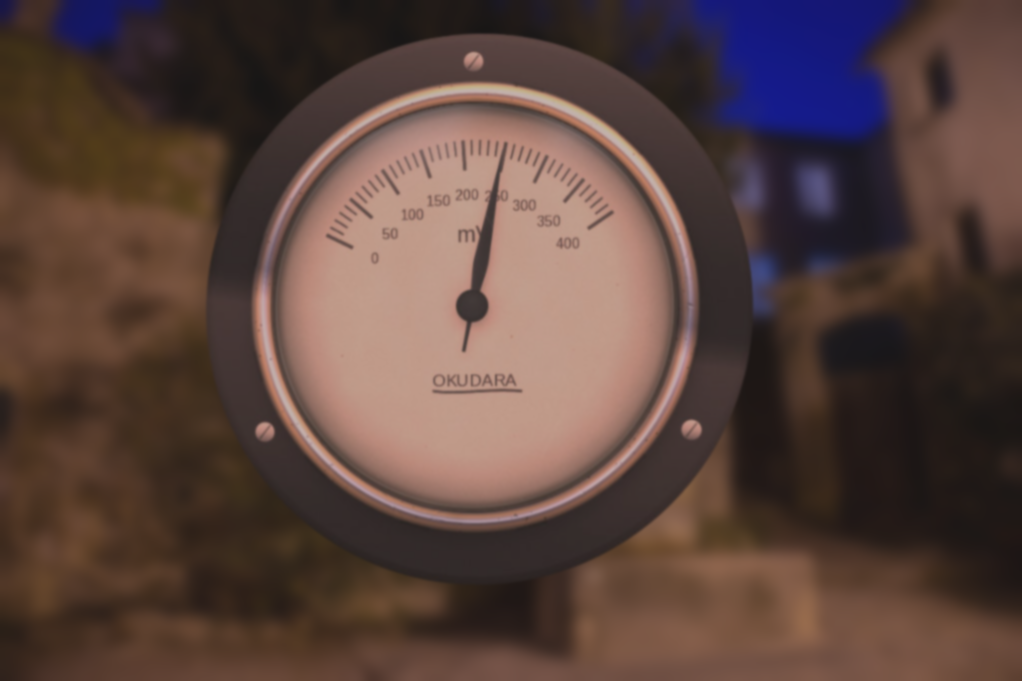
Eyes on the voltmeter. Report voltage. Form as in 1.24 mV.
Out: 250 mV
